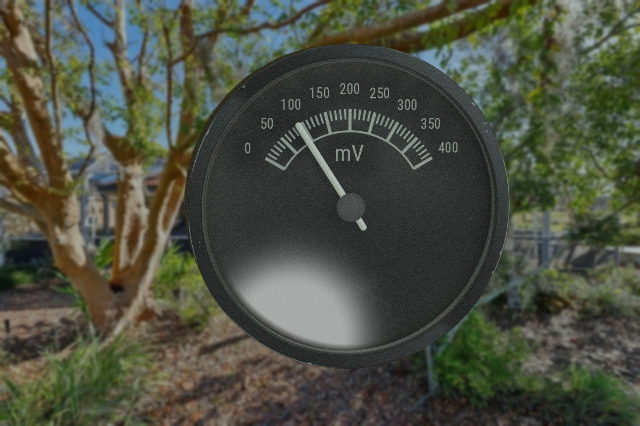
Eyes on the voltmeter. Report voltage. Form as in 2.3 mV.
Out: 90 mV
